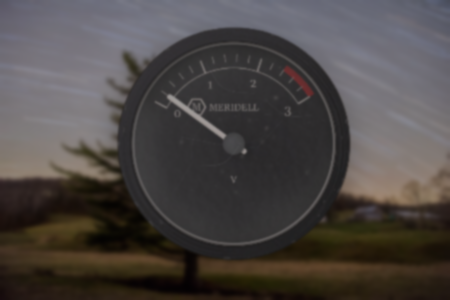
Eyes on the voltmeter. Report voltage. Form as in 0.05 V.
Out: 0.2 V
